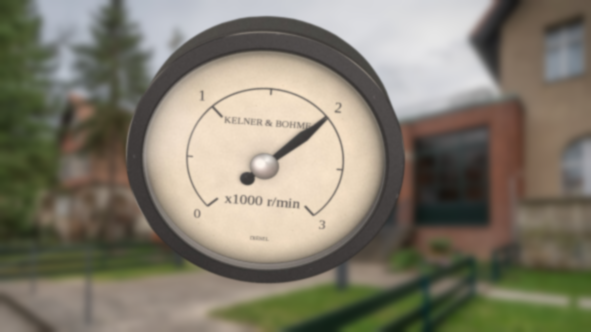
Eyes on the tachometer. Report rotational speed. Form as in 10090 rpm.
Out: 2000 rpm
